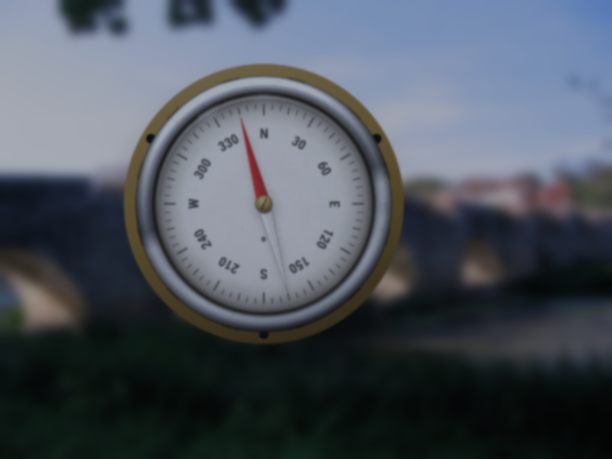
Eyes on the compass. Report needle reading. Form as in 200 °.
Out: 345 °
